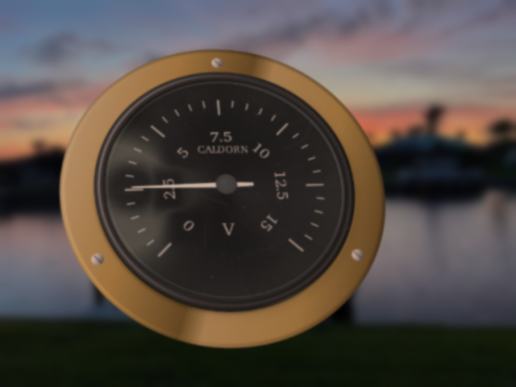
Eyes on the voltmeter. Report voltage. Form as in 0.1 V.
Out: 2.5 V
